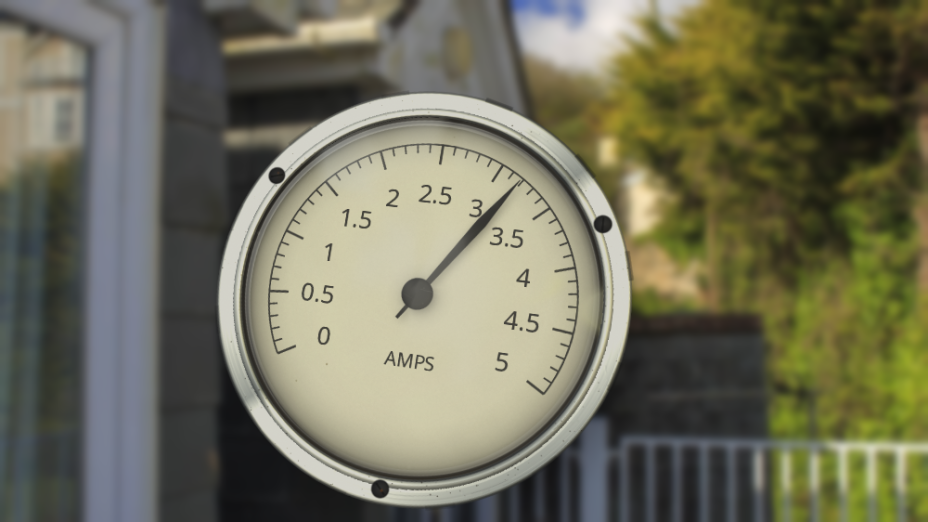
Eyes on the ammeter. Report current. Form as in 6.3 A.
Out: 3.2 A
